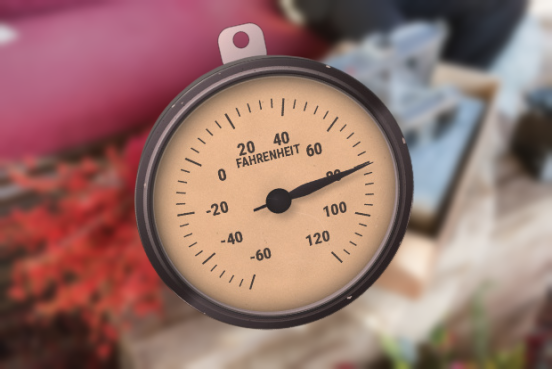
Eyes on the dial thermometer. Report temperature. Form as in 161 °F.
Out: 80 °F
